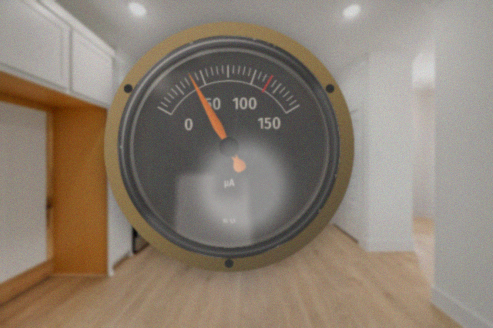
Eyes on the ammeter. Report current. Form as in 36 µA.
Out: 40 µA
